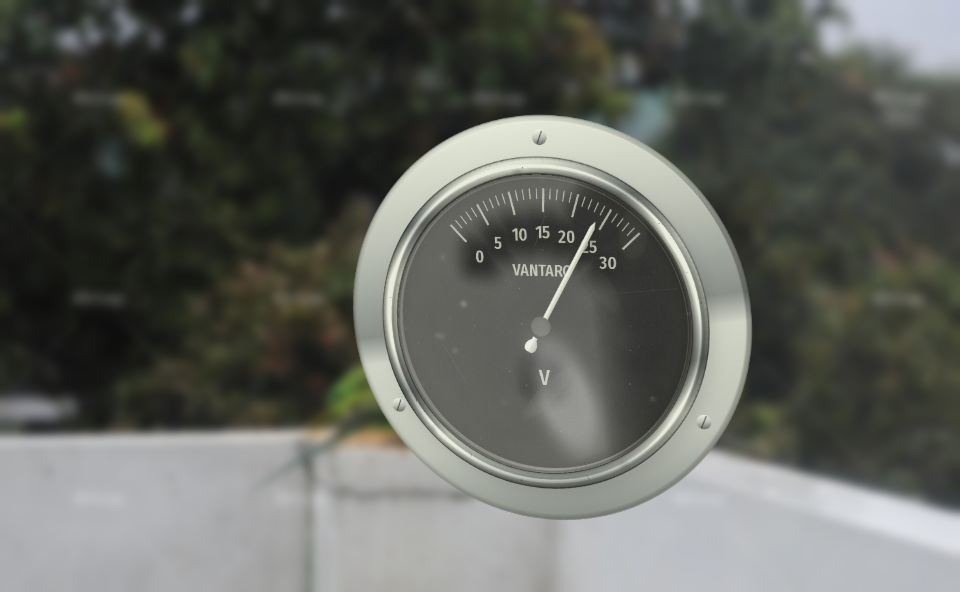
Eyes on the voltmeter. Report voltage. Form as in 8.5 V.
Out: 24 V
